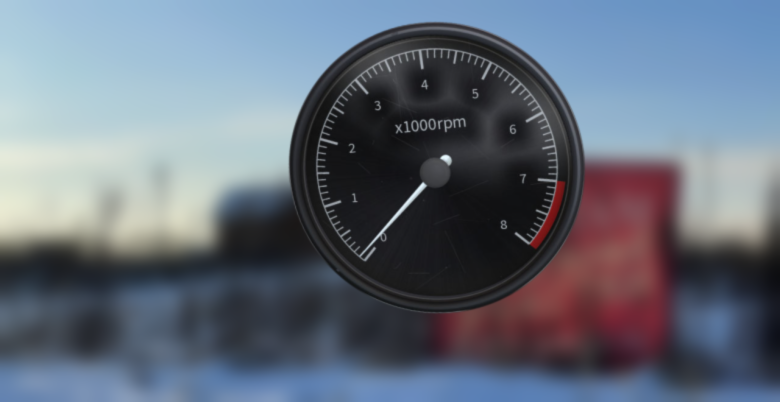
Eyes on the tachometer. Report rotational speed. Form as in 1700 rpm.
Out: 100 rpm
